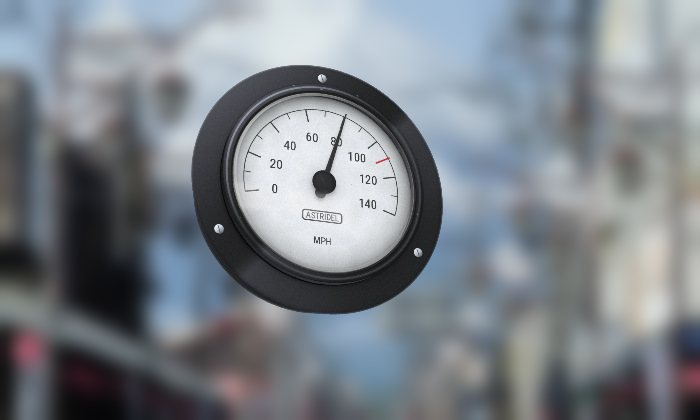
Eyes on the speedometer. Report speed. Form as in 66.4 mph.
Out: 80 mph
